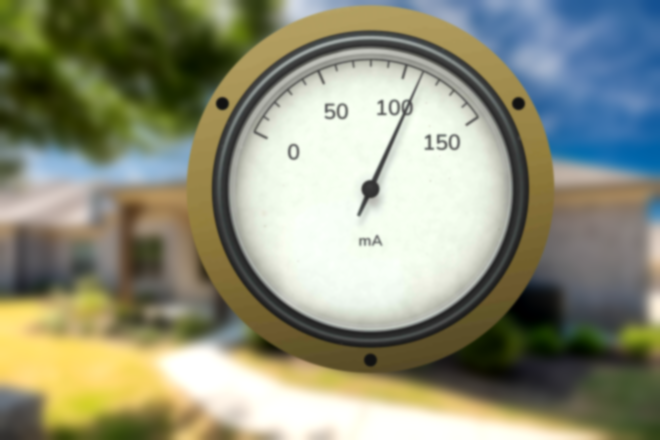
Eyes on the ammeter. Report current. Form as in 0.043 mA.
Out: 110 mA
